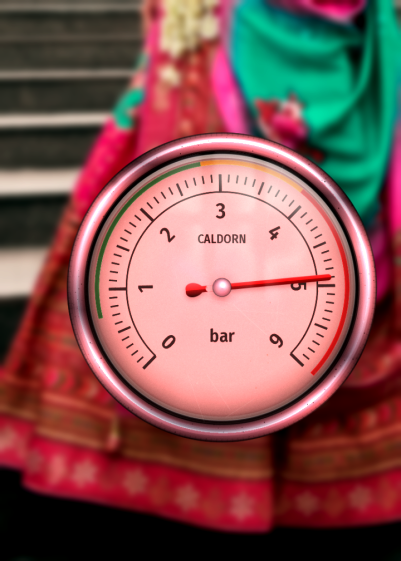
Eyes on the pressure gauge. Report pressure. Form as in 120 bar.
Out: 4.9 bar
